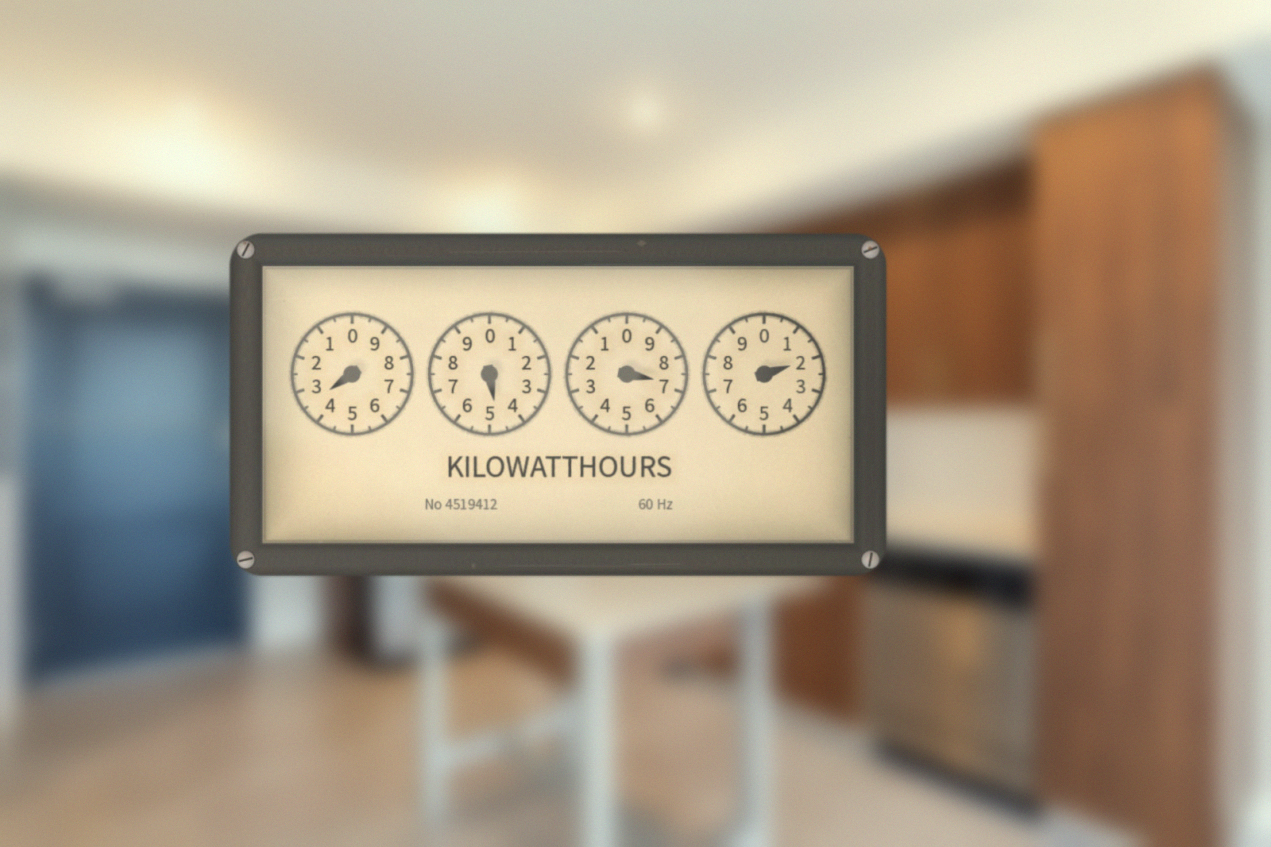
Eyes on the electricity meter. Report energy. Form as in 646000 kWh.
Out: 3472 kWh
